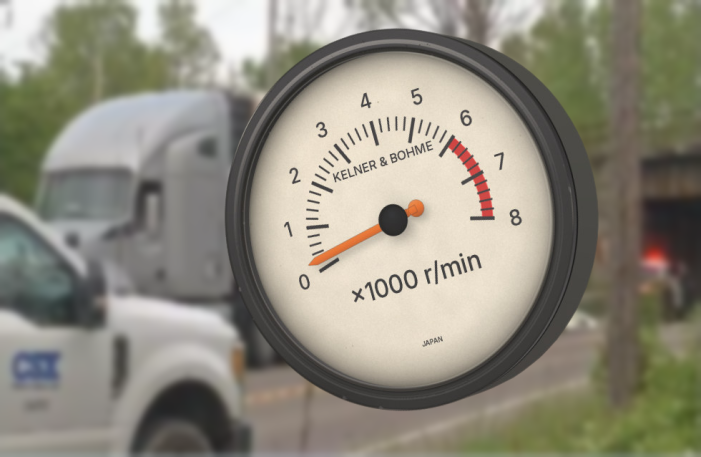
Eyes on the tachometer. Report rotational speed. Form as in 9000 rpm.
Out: 200 rpm
